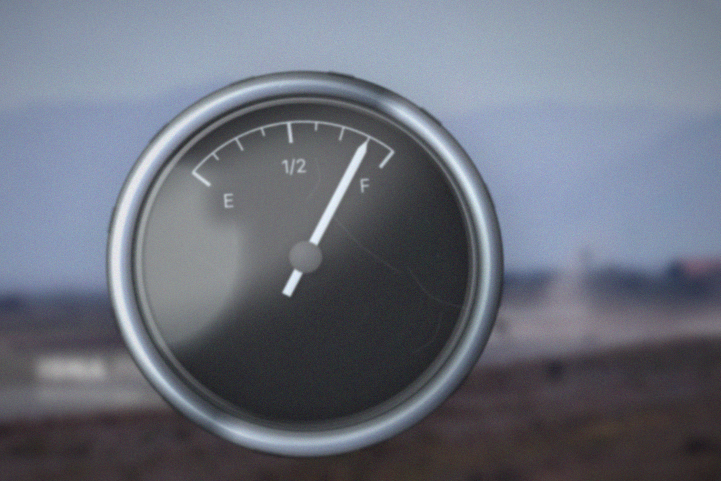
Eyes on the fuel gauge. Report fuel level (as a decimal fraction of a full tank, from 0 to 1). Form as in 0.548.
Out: 0.875
